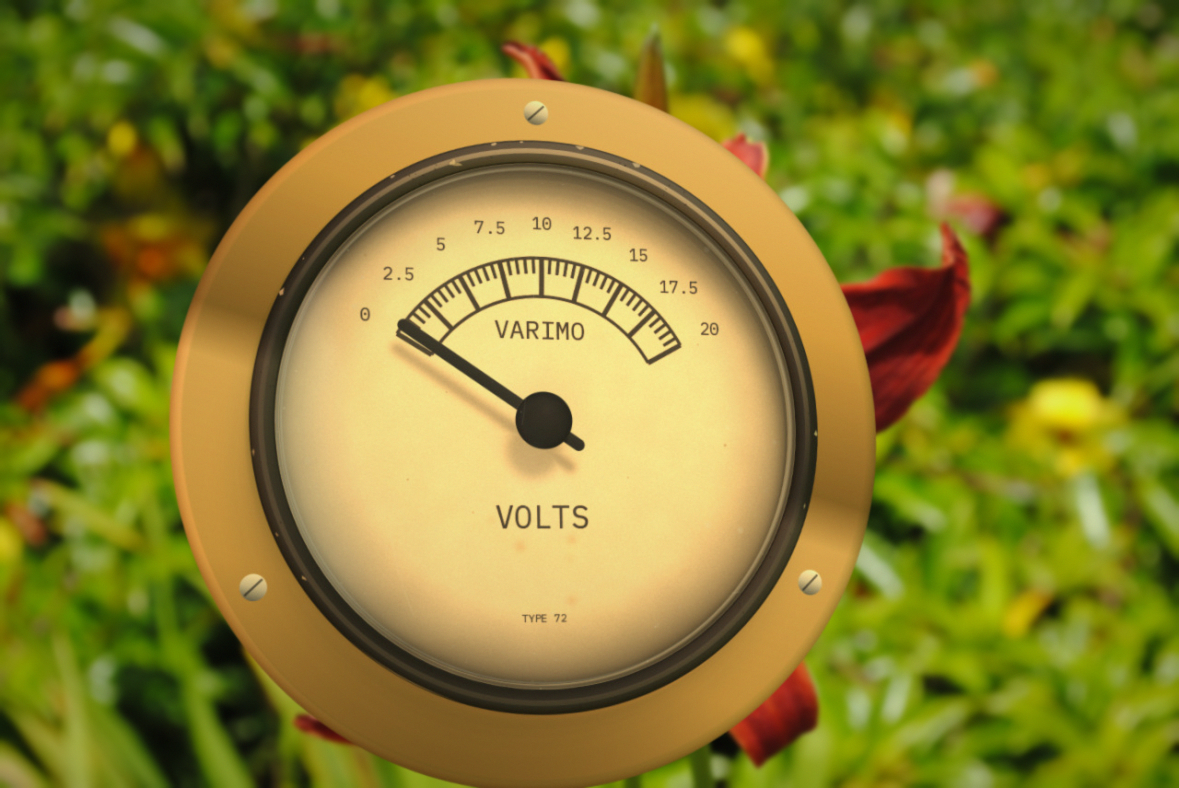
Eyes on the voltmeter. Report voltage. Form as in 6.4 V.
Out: 0.5 V
